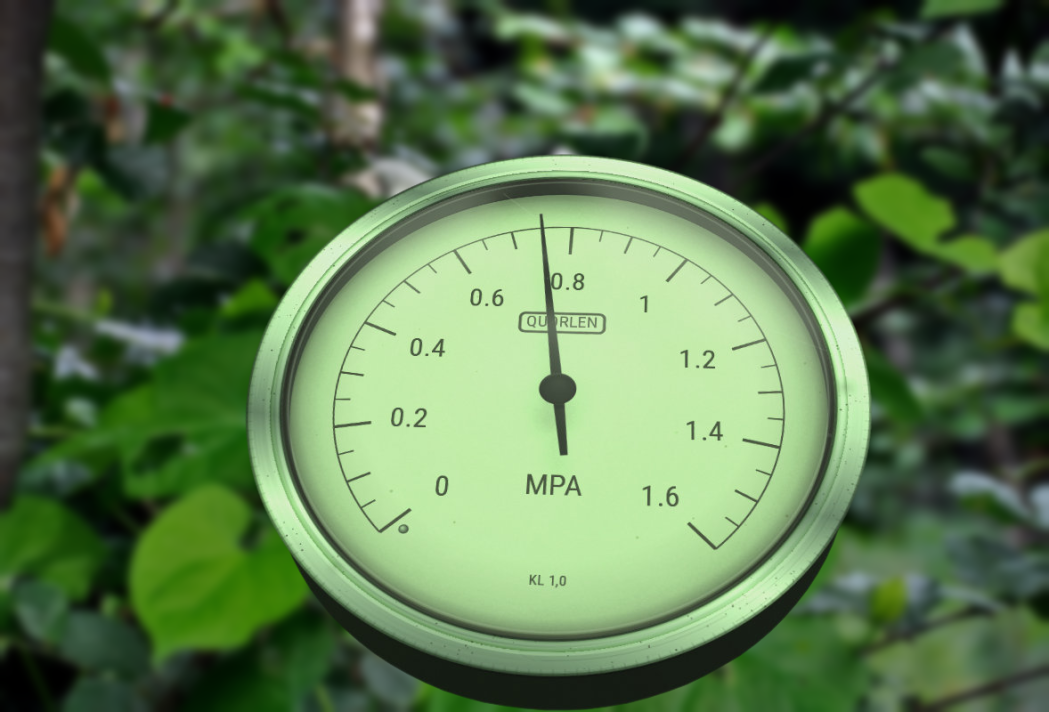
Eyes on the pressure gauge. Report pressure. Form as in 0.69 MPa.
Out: 0.75 MPa
